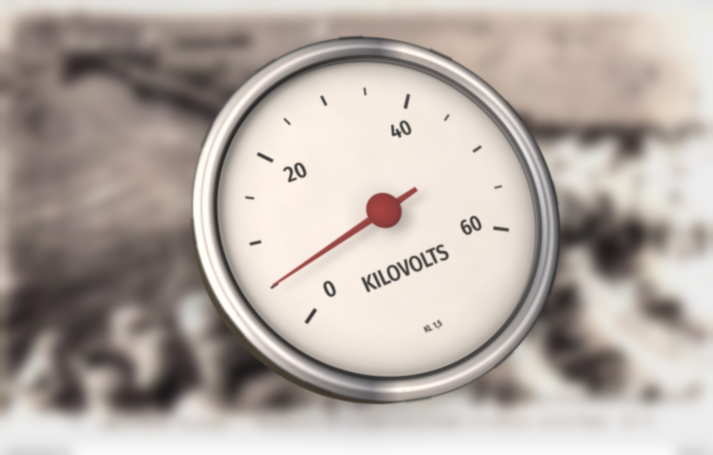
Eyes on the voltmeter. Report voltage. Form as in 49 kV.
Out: 5 kV
